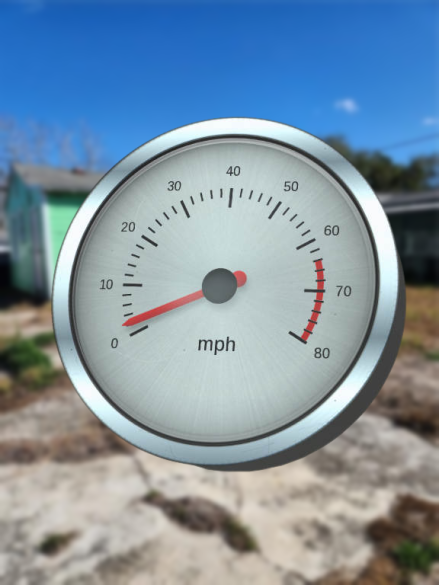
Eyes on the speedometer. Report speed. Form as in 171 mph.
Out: 2 mph
